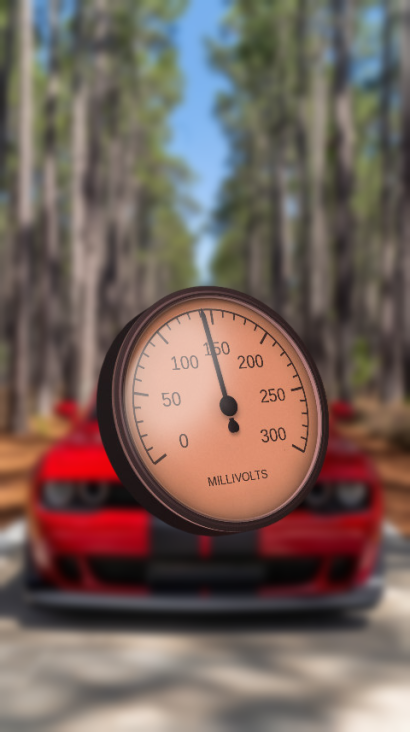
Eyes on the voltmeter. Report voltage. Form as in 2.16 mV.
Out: 140 mV
